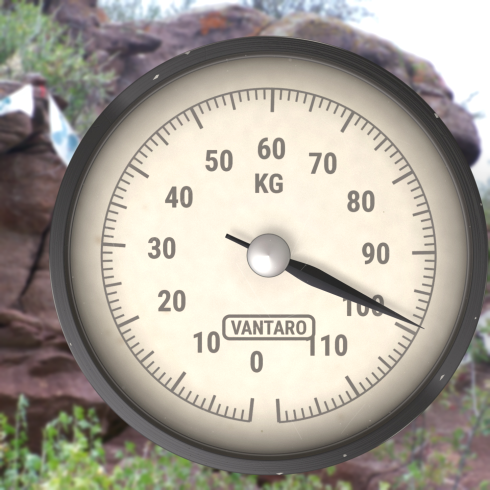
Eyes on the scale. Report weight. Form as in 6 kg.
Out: 99 kg
